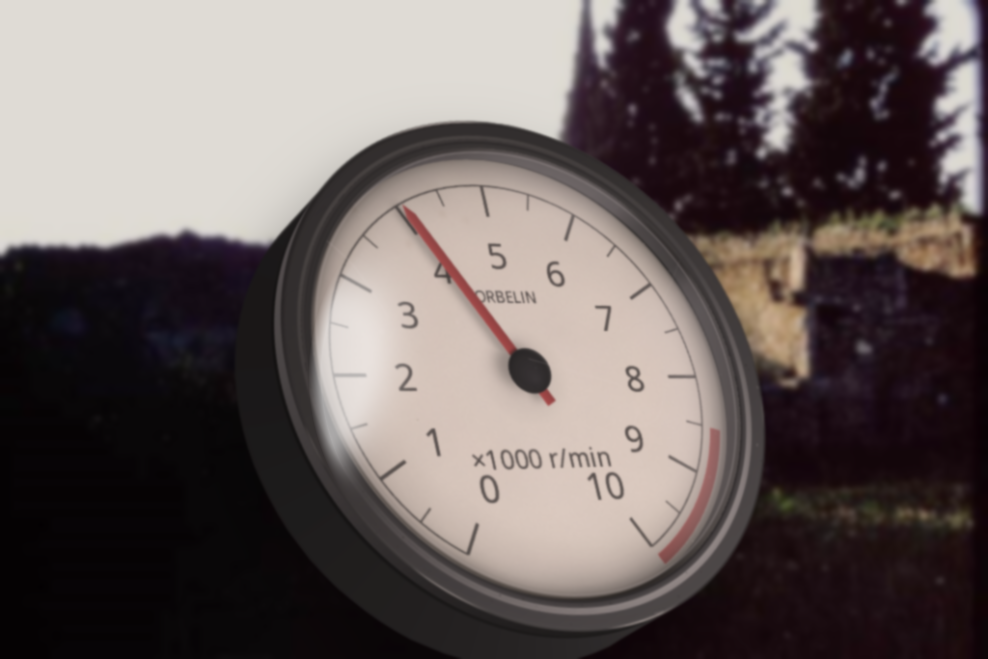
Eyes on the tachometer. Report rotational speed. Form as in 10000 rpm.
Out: 4000 rpm
